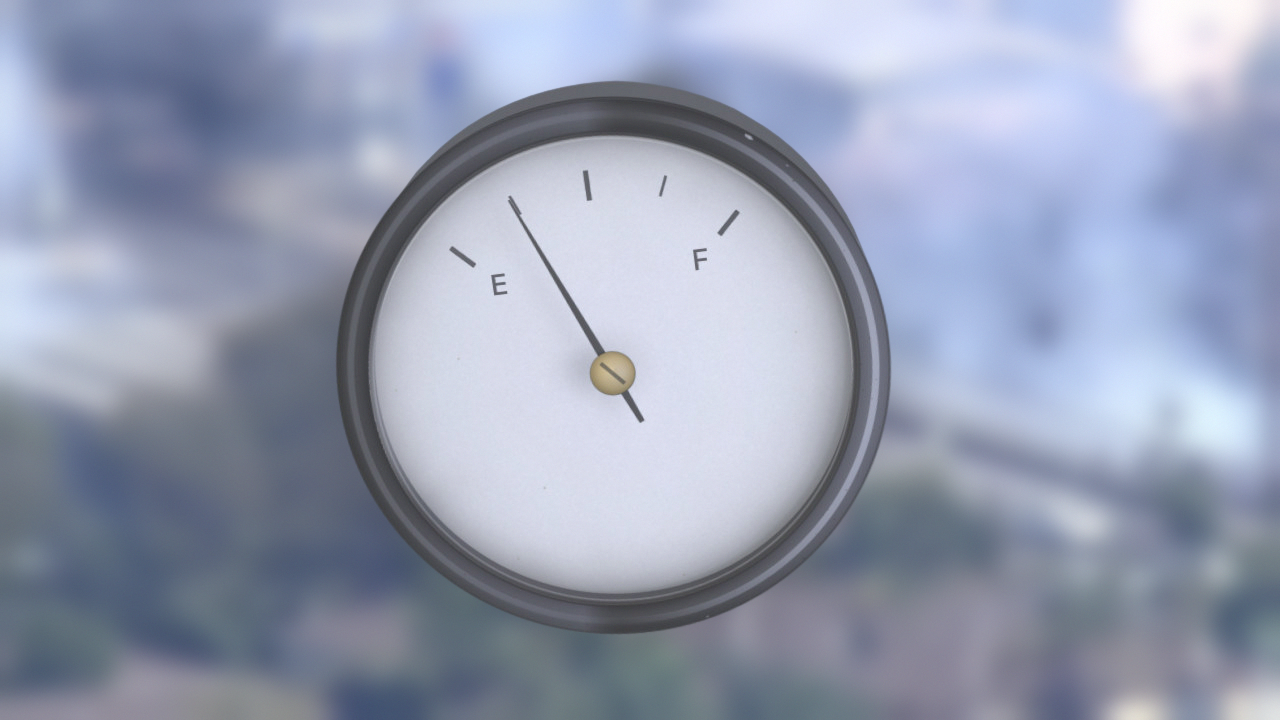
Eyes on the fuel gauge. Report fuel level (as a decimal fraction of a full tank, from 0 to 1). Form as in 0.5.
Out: 0.25
